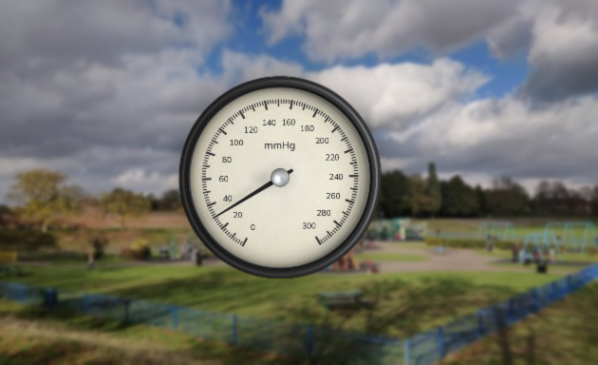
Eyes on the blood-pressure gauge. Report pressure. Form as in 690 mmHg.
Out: 30 mmHg
